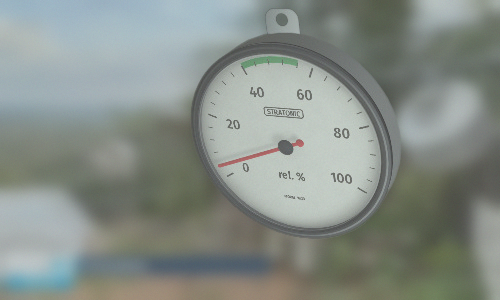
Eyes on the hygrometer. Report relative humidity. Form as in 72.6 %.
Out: 4 %
